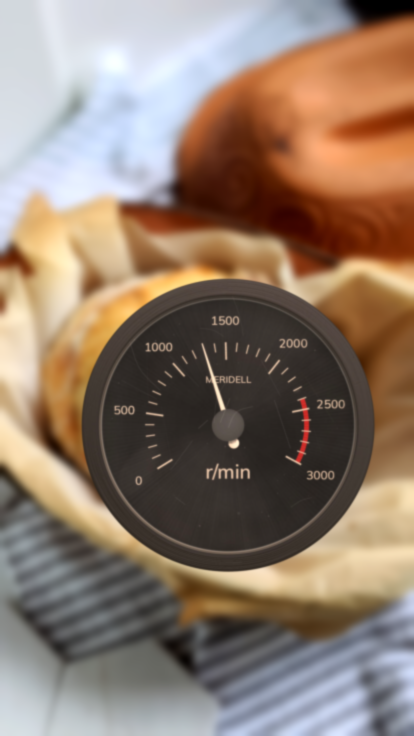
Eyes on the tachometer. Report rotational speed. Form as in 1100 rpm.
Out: 1300 rpm
